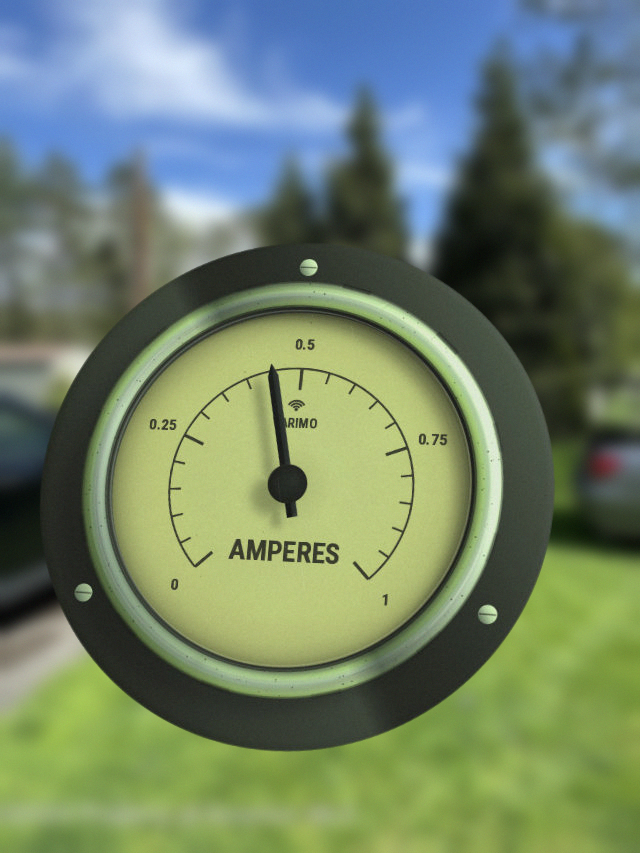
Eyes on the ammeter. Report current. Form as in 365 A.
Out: 0.45 A
